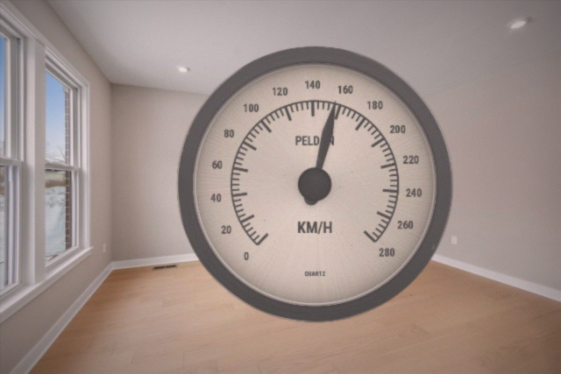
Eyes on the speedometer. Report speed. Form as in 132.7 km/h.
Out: 156 km/h
